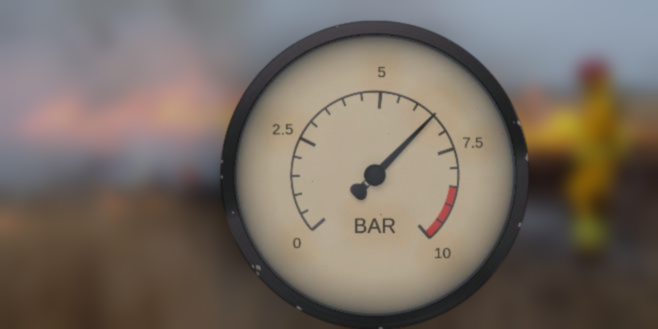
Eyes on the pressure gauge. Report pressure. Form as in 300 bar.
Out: 6.5 bar
